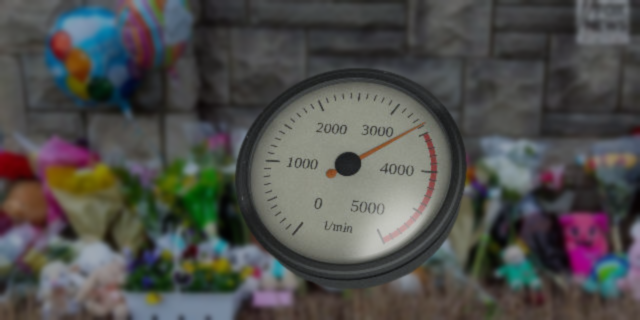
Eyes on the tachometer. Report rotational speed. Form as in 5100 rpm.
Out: 3400 rpm
